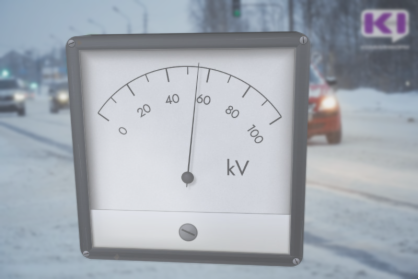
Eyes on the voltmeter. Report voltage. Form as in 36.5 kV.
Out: 55 kV
